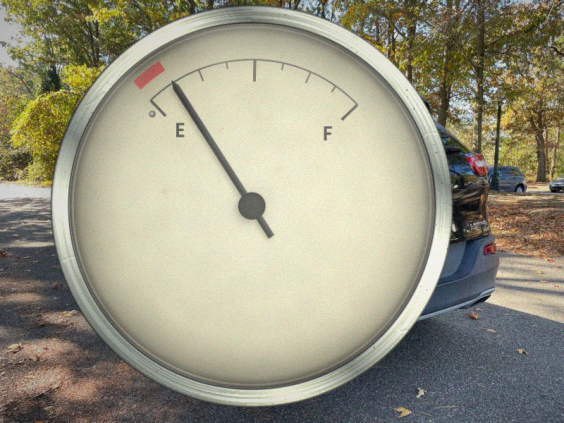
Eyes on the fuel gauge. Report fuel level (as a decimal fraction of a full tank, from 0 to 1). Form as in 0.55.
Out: 0.125
